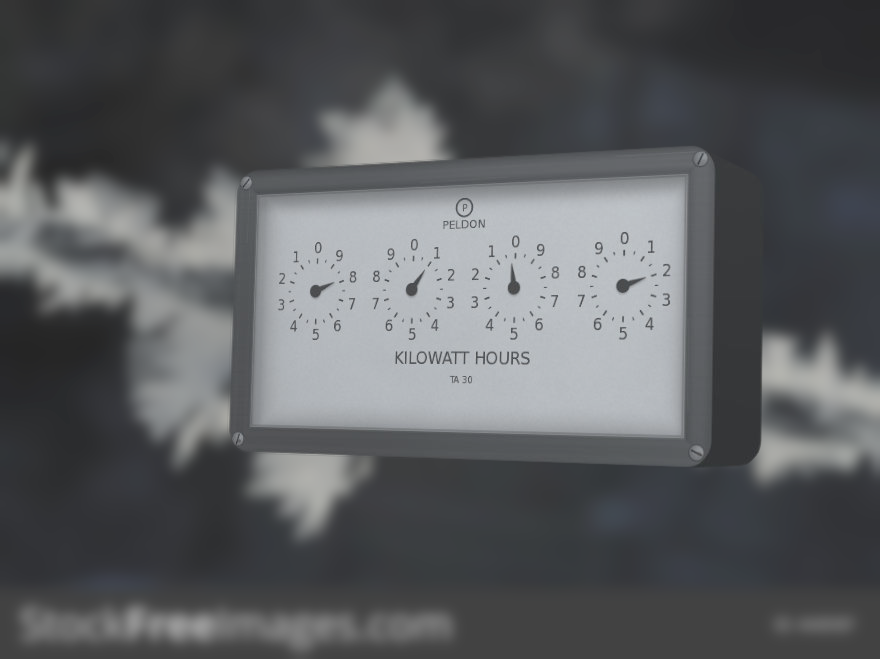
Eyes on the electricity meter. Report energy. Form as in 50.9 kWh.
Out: 8102 kWh
